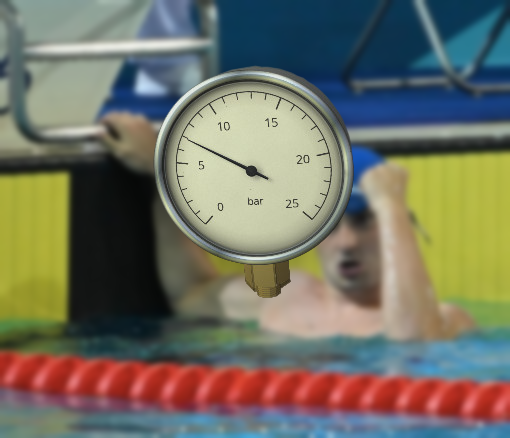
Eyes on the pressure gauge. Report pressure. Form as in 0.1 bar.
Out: 7 bar
